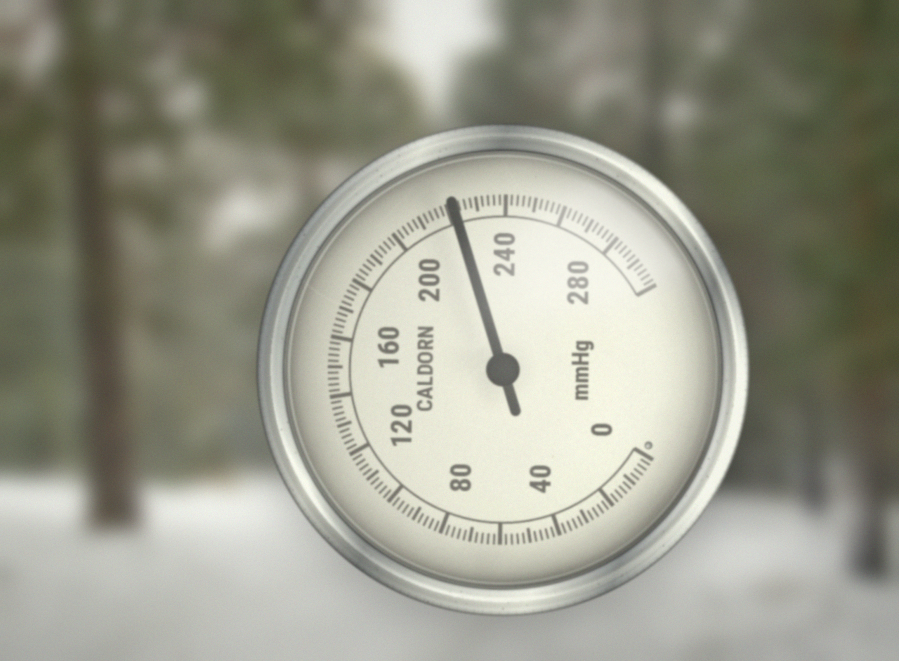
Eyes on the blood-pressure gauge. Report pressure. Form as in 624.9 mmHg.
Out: 222 mmHg
